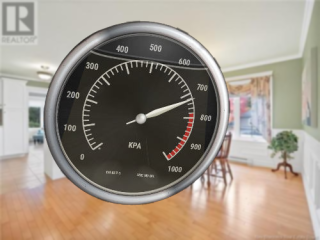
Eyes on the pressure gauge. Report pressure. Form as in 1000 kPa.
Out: 720 kPa
